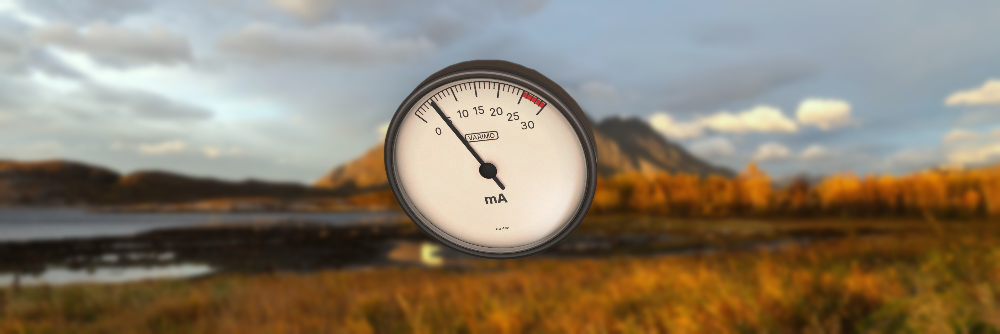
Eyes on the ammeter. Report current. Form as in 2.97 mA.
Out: 5 mA
